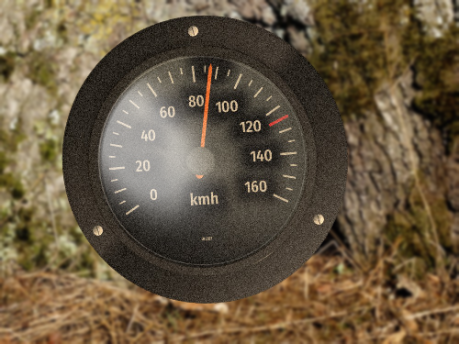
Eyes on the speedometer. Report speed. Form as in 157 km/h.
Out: 87.5 km/h
